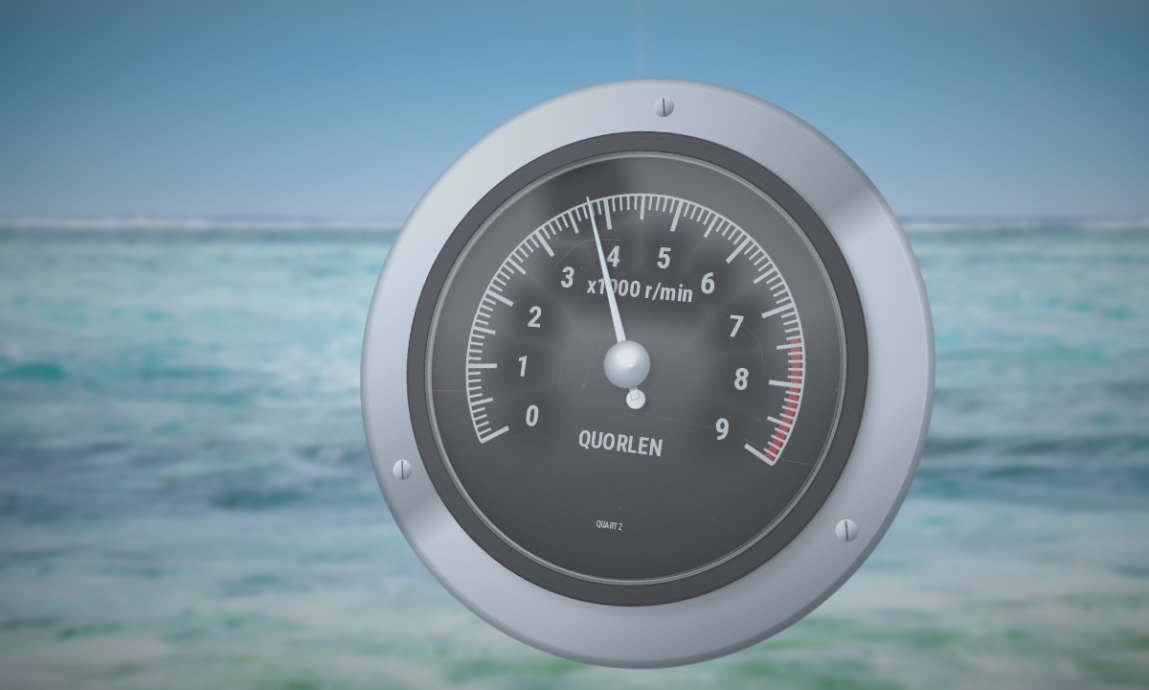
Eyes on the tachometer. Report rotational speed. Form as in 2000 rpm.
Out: 3800 rpm
